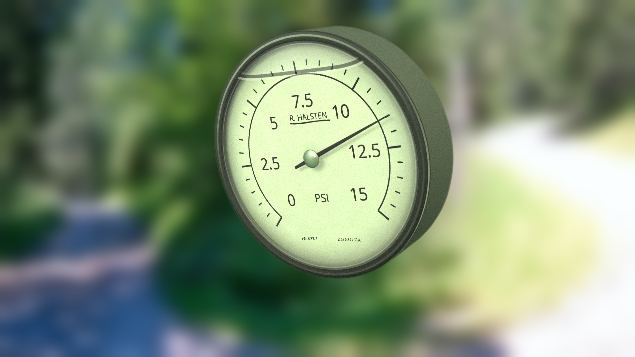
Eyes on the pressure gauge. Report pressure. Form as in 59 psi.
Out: 11.5 psi
